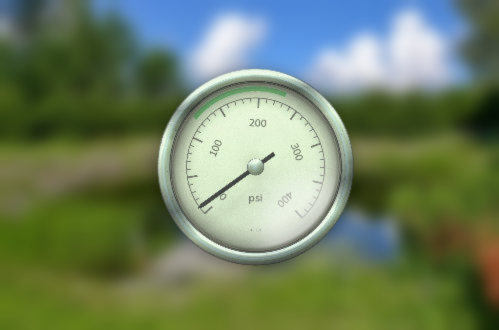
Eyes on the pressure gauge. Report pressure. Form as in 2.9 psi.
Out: 10 psi
